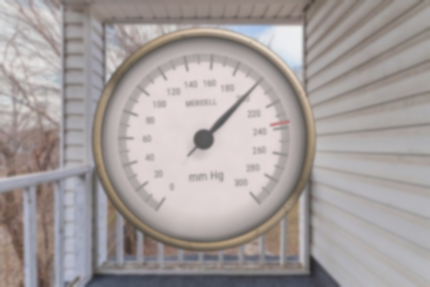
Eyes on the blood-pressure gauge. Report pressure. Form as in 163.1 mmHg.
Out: 200 mmHg
